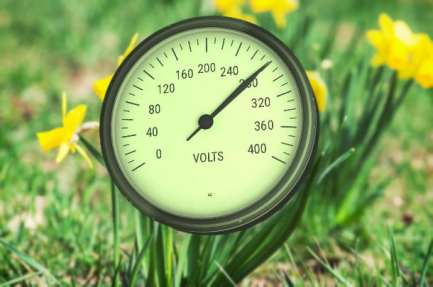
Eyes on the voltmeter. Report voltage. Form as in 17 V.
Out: 280 V
